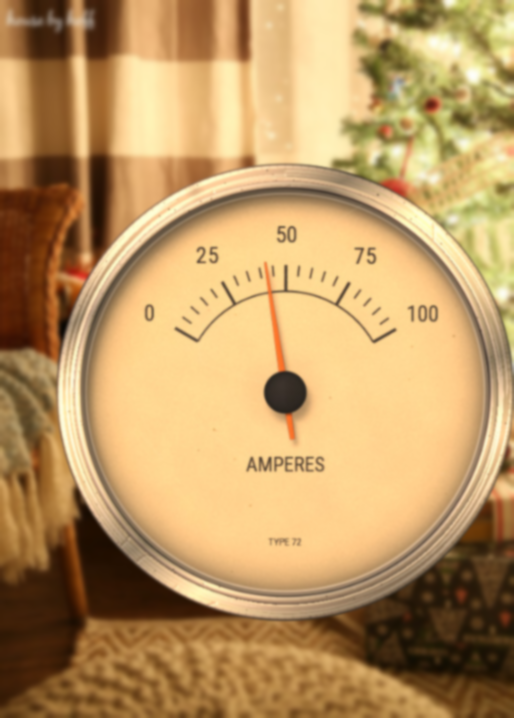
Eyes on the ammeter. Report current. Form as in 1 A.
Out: 42.5 A
